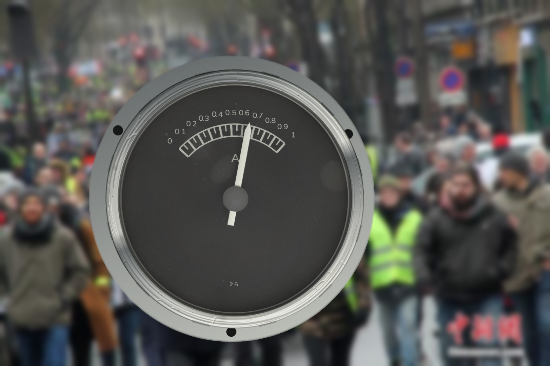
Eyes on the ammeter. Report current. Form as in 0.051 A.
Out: 0.65 A
